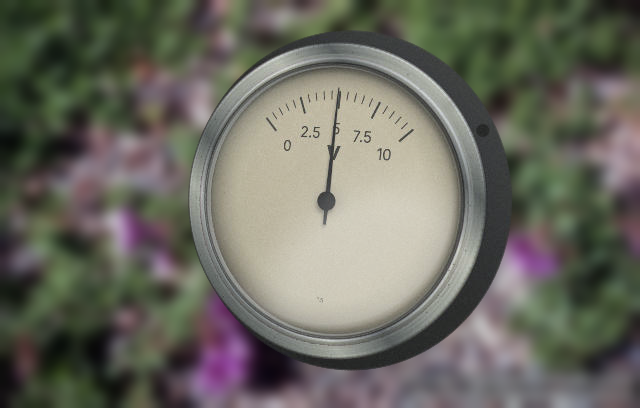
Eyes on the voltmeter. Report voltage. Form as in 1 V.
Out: 5 V
